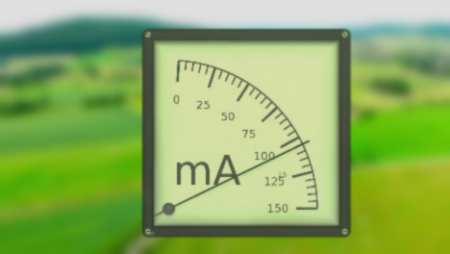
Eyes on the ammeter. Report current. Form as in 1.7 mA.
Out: 105 mA
